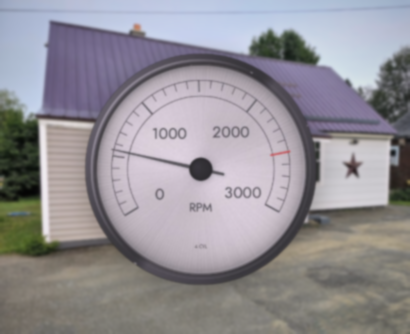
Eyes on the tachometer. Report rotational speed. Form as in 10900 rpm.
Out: 550 rpm
